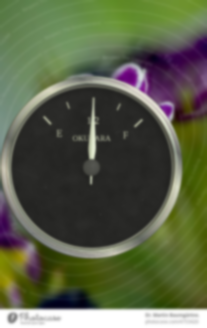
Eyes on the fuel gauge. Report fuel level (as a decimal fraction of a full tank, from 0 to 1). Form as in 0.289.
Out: 0.5
